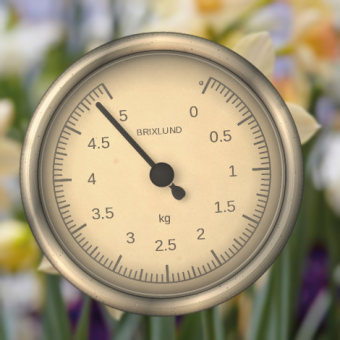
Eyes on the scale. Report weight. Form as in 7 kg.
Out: 4.85 kg
